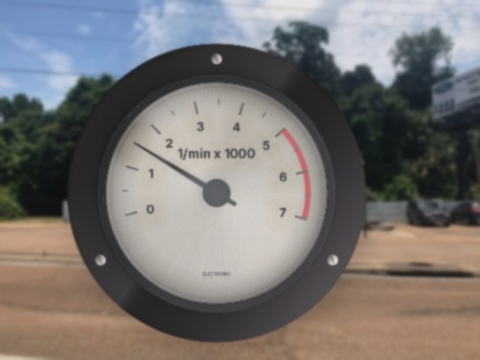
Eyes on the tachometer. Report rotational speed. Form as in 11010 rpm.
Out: 1500 rpm
